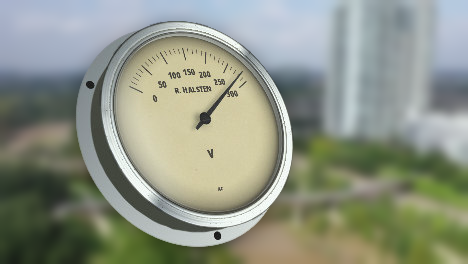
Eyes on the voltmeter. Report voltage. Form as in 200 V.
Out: 280 V
